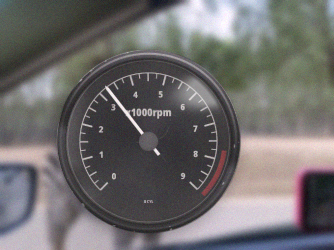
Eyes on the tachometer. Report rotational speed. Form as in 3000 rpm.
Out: 3250 rpm
